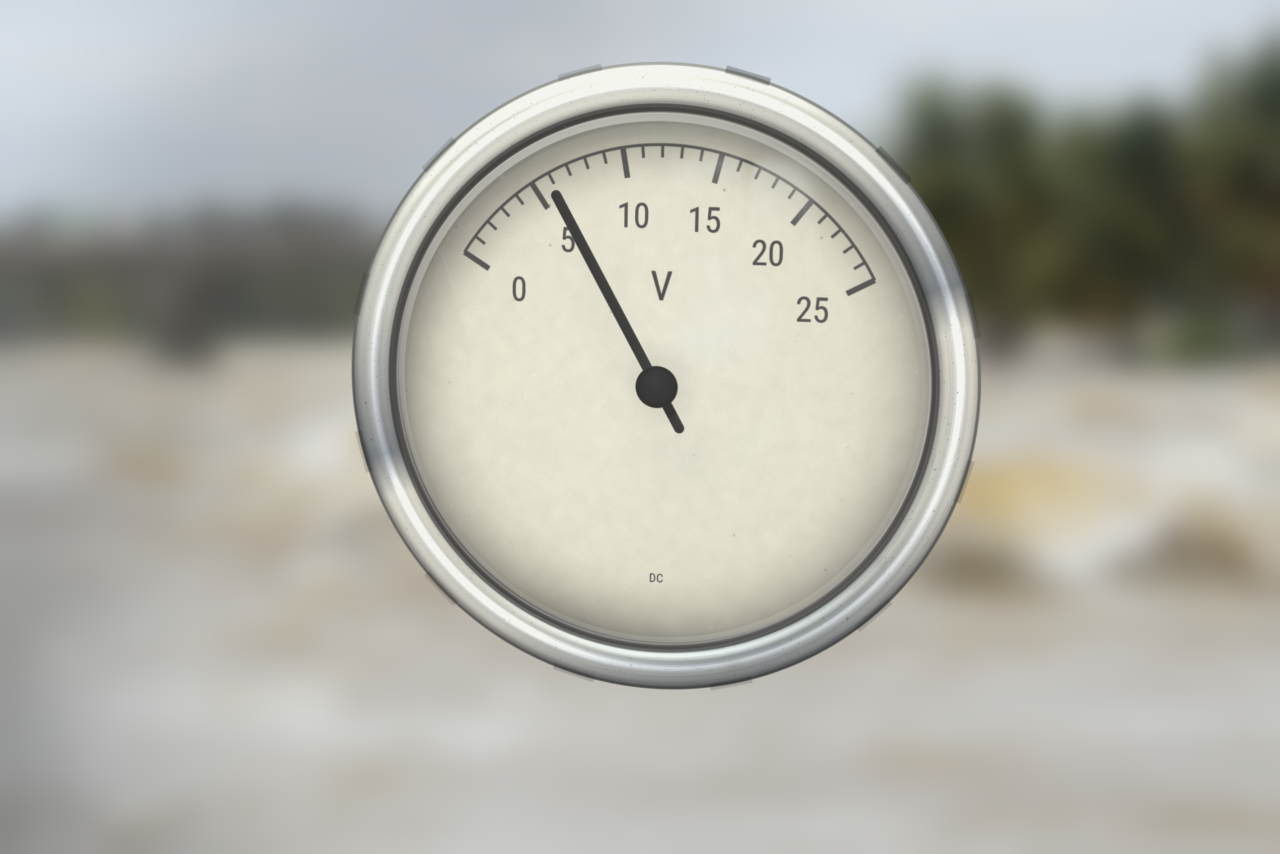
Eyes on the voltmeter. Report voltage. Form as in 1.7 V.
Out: 6 V
